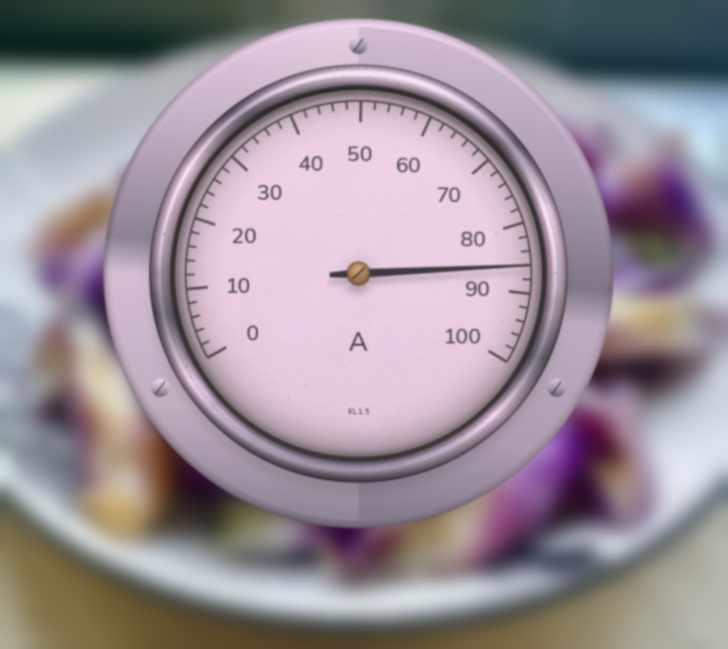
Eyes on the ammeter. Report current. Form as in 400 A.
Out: 86 A
